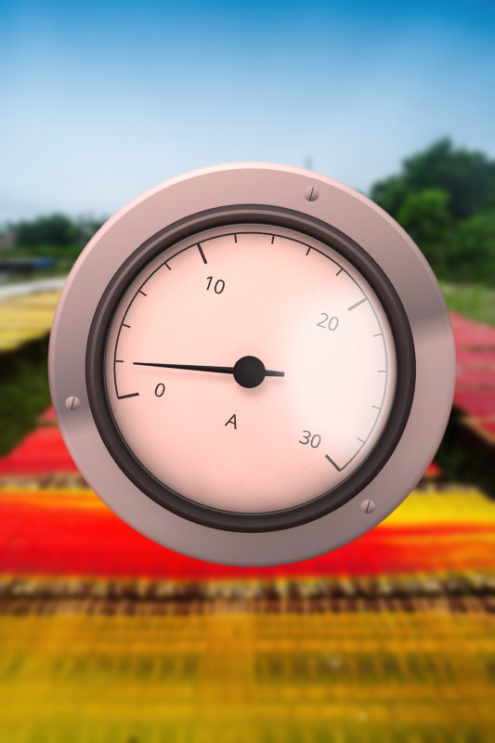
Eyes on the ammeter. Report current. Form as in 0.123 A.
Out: 2 A
